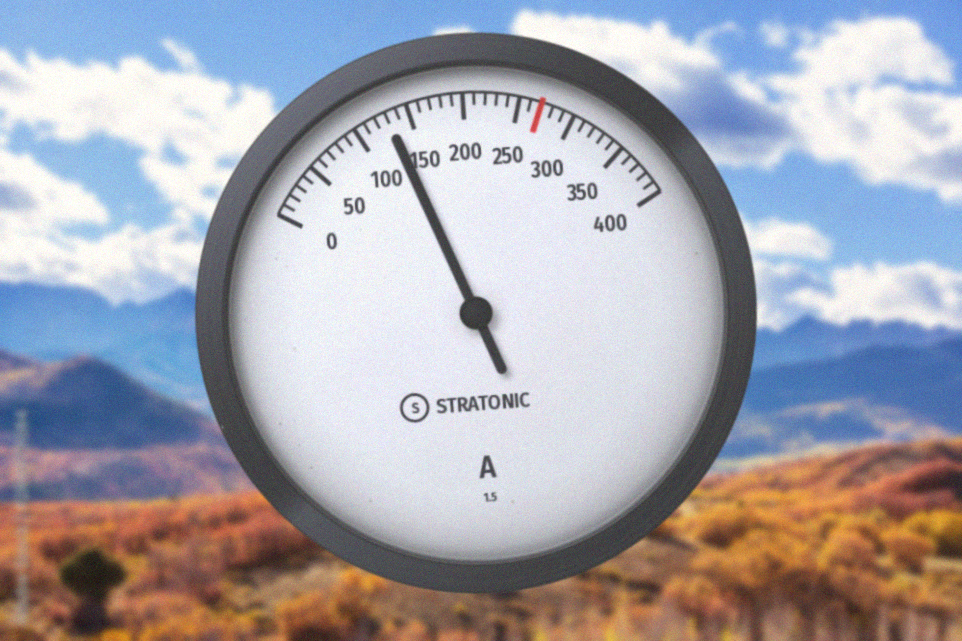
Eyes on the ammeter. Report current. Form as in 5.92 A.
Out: 130 A
